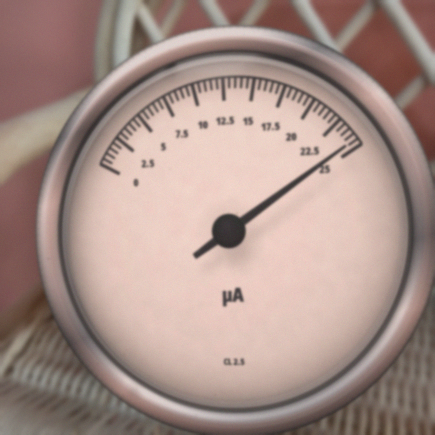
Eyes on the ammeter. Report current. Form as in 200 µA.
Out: 24.5 µA
